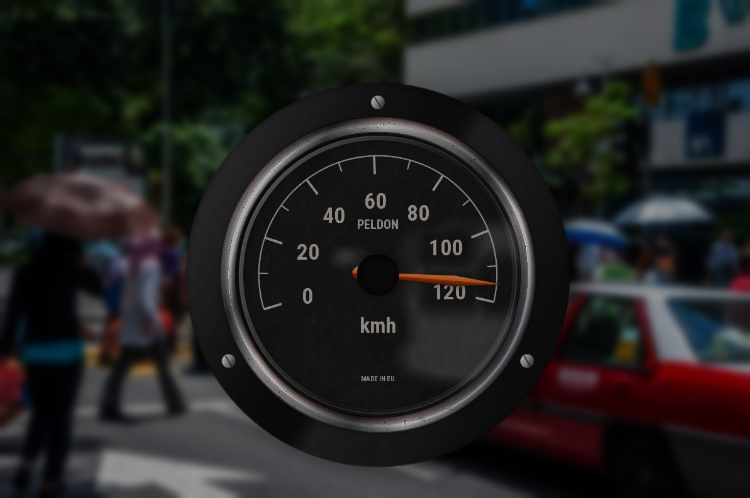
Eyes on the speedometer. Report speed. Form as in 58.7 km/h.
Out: 115 km/h
